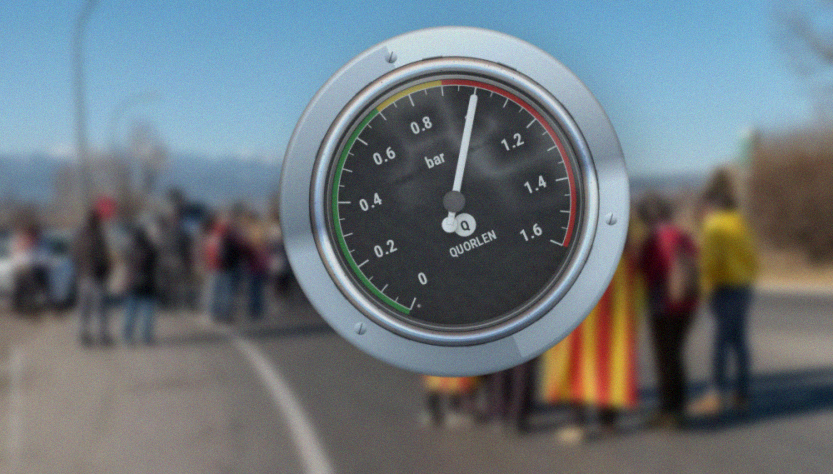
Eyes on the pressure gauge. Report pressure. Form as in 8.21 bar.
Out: 1 bar
